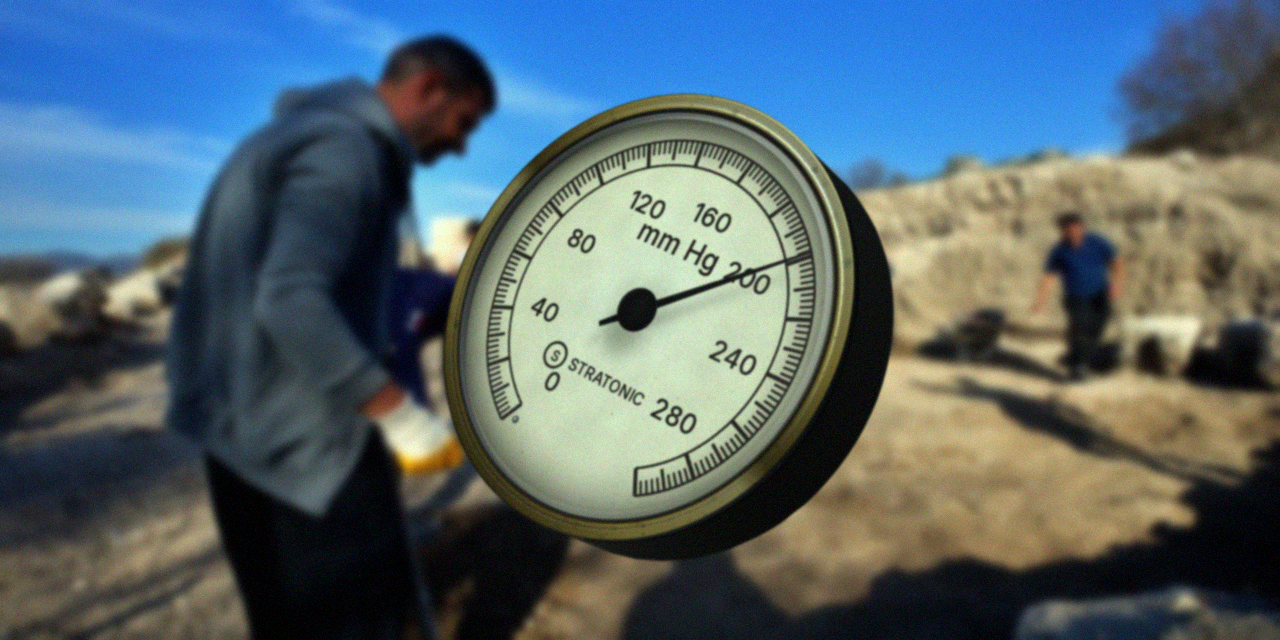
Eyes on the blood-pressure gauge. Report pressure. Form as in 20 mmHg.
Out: 200 mmHg
